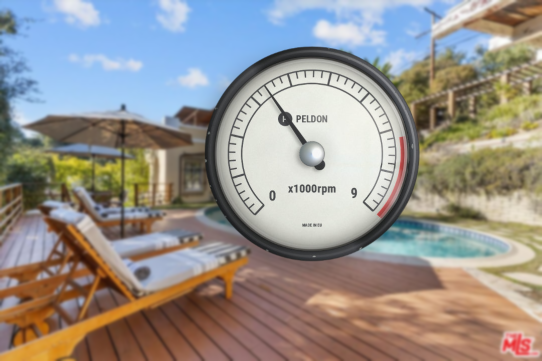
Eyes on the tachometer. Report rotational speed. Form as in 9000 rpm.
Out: 3400 rpm
